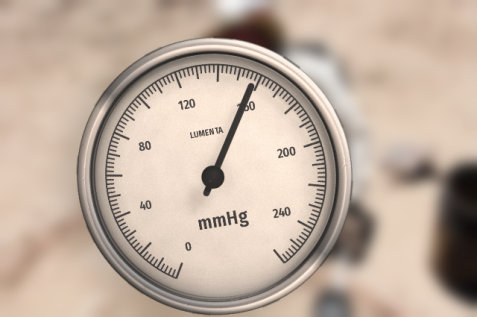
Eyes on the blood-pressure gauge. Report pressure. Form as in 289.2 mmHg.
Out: 158 mmHg
